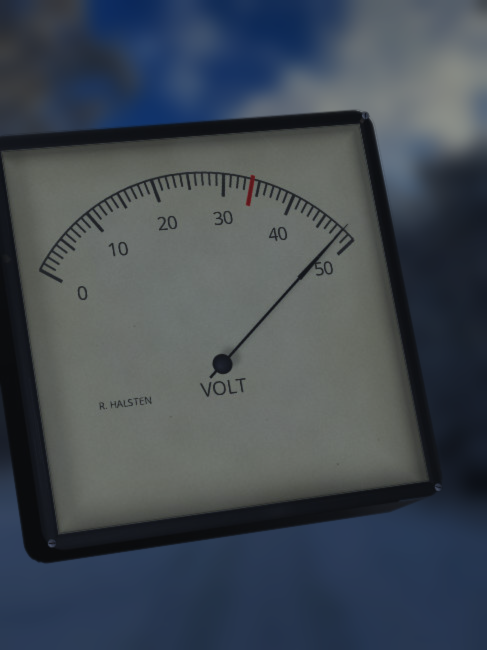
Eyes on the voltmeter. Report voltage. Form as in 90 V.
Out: 48 V
